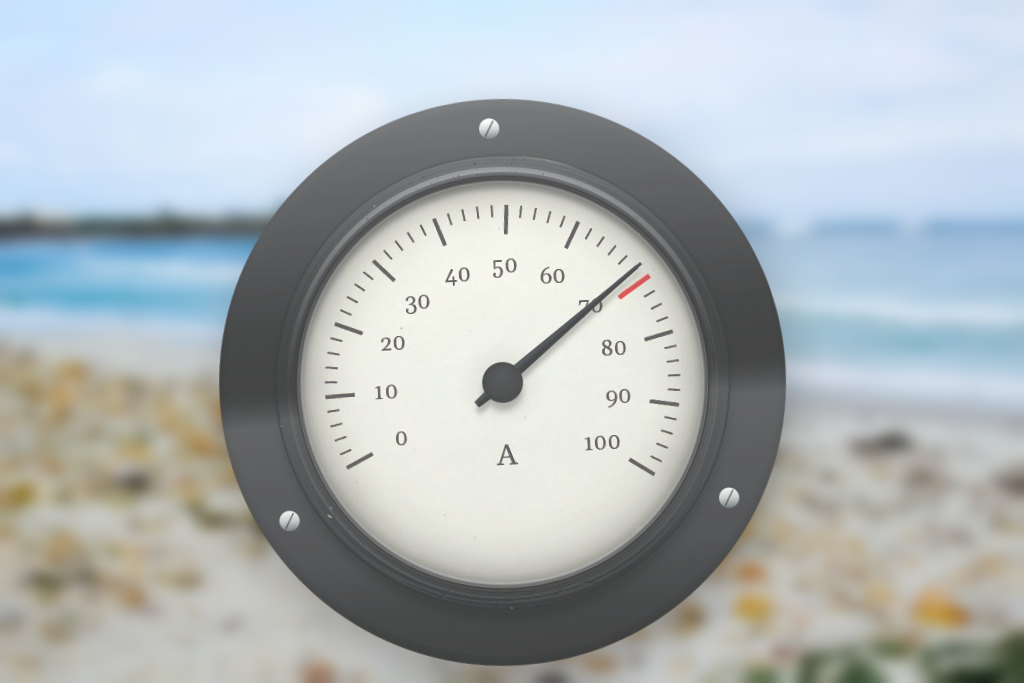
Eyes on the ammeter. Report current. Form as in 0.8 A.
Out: 70 A
